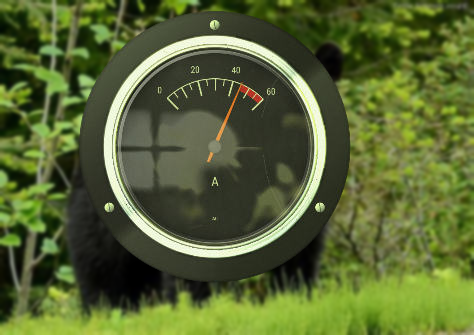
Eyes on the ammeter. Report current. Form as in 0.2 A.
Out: 45 A
